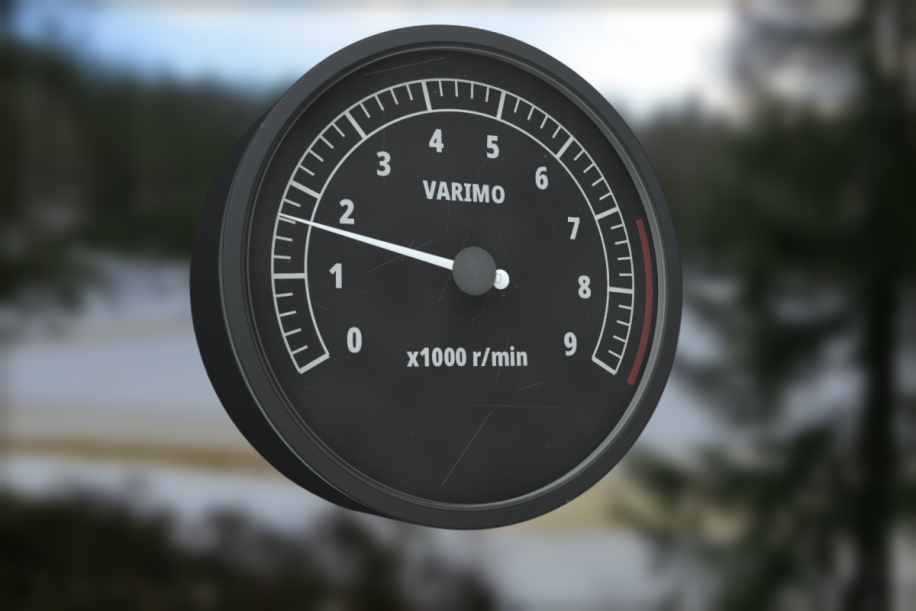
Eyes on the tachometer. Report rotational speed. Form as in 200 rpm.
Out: 1600 rpm
